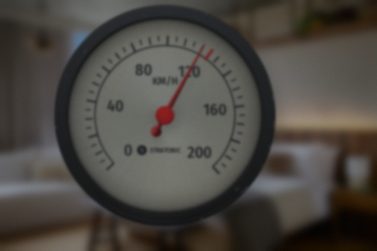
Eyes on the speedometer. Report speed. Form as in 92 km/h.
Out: 120 km/h
